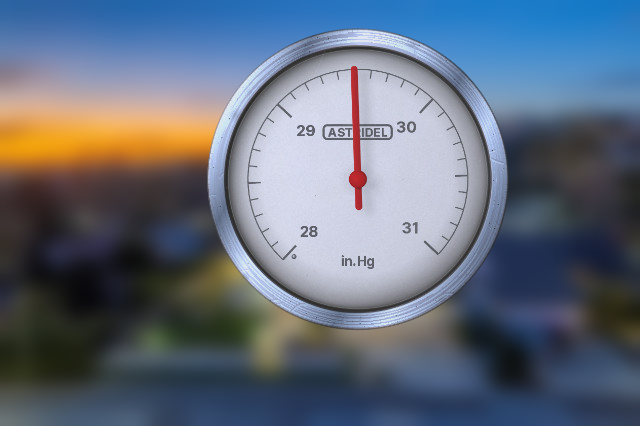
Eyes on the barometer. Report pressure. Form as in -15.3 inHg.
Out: 29.5 inHg
